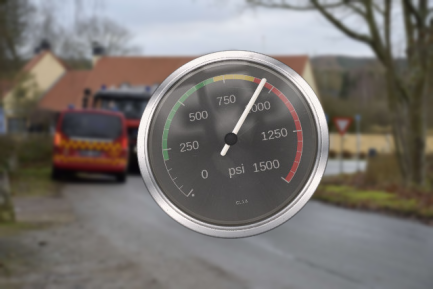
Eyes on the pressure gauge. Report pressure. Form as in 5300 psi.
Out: 950 psi
